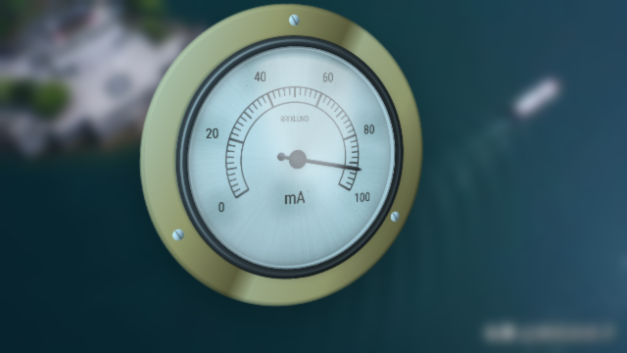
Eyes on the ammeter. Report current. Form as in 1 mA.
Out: 92 mA
